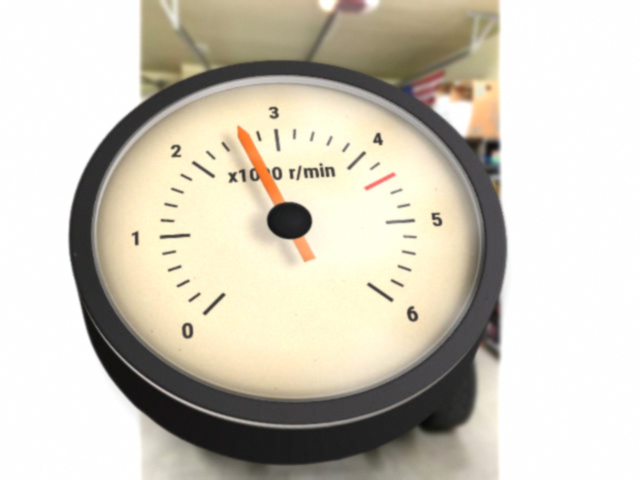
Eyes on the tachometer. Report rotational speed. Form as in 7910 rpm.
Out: 2600 rpm
